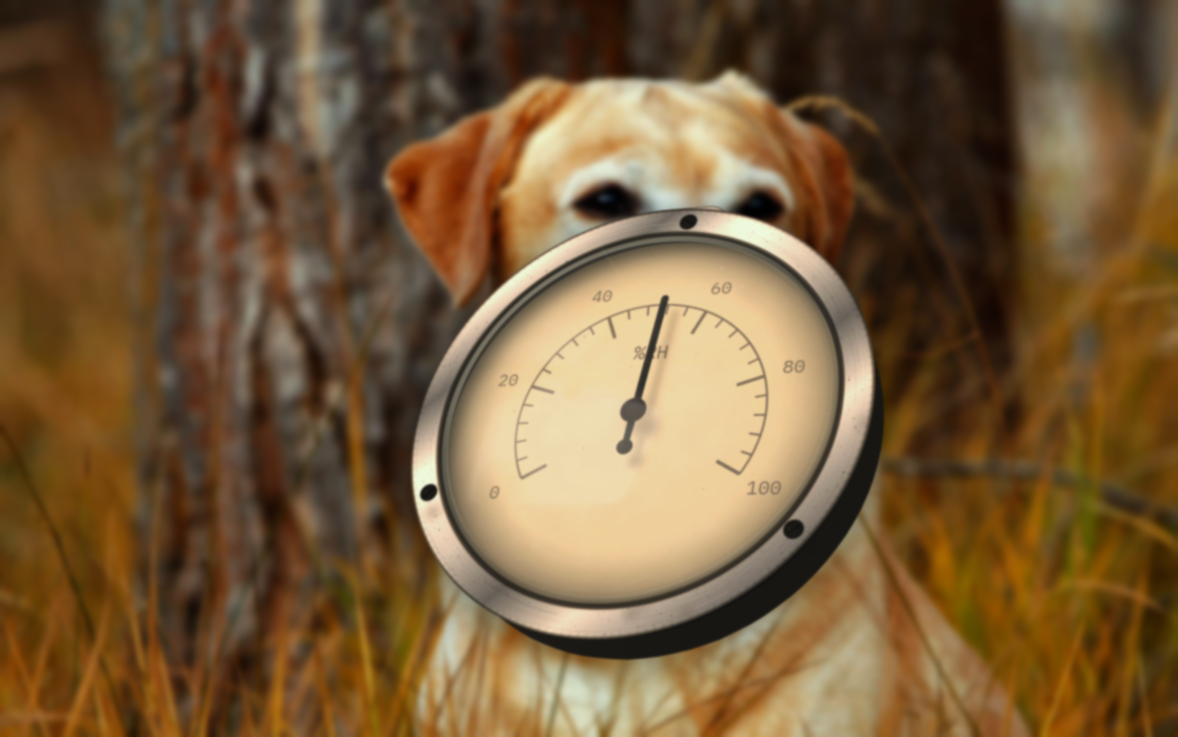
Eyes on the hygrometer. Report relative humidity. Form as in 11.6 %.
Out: 52 %
